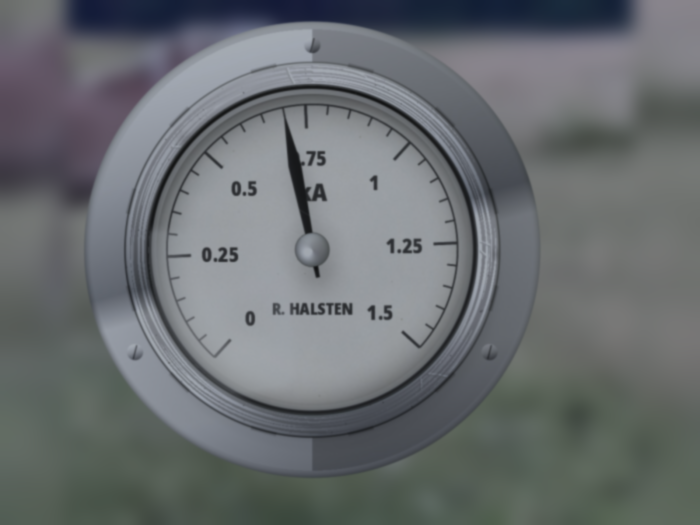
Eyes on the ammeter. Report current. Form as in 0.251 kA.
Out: 0.7 kA
